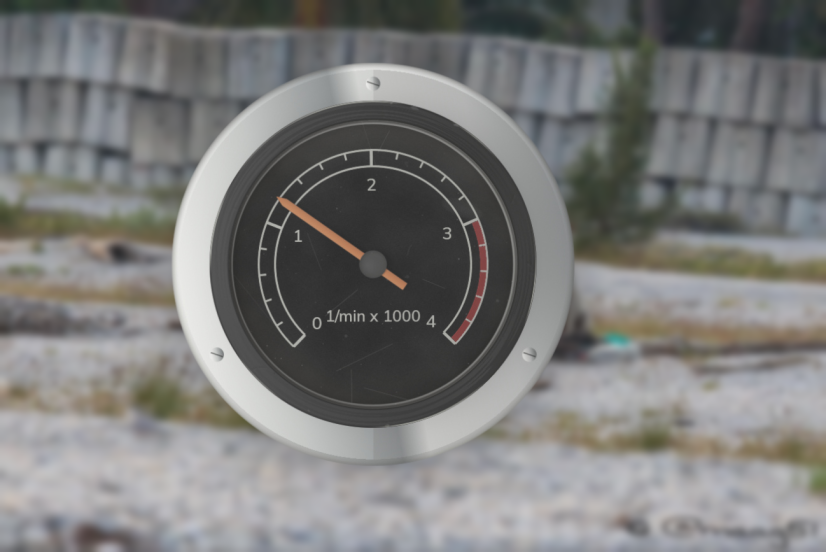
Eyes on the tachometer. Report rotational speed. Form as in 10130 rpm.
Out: 1200 rpm
